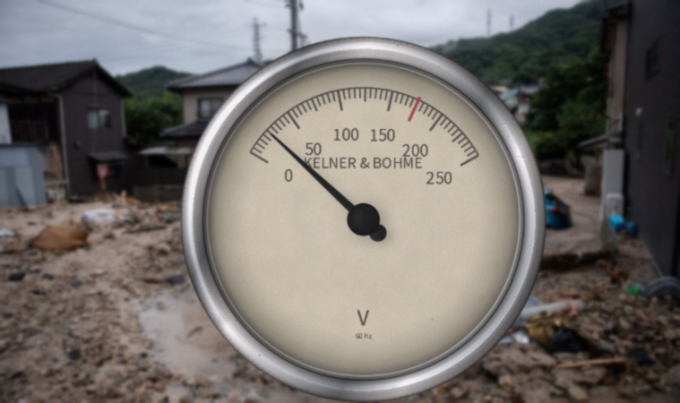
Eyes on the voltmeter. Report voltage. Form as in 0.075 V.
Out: 25 V
